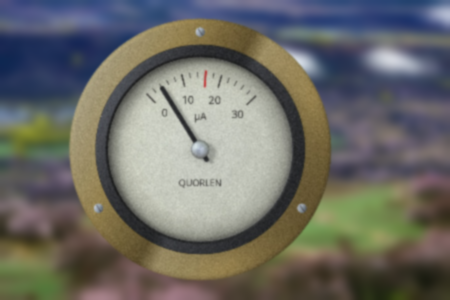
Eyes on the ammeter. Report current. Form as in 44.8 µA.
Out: 4 µA
